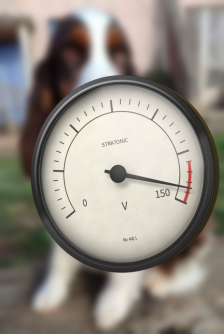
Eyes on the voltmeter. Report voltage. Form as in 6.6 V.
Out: 142.5 V
